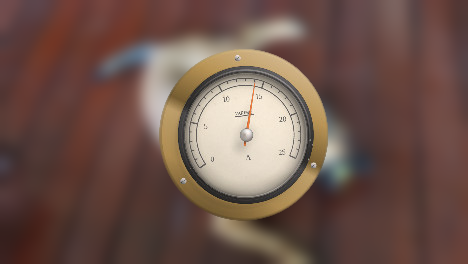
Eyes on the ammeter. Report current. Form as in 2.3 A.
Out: 14 A
